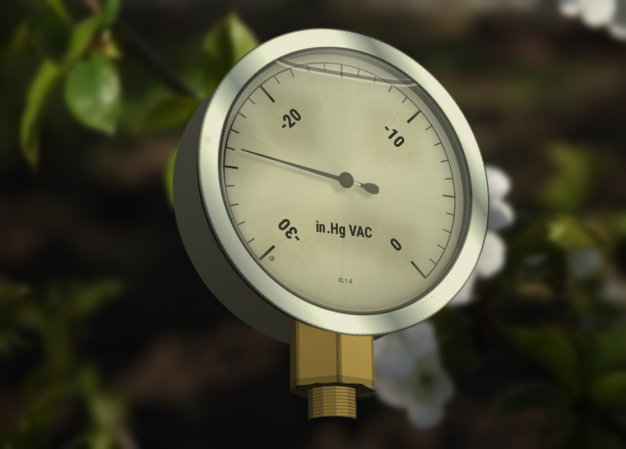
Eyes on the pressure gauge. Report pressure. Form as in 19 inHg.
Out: -24 inHg
